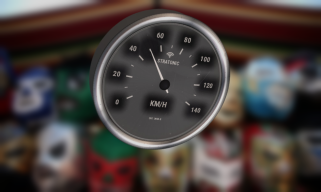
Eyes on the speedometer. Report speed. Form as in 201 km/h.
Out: 50 km/h
